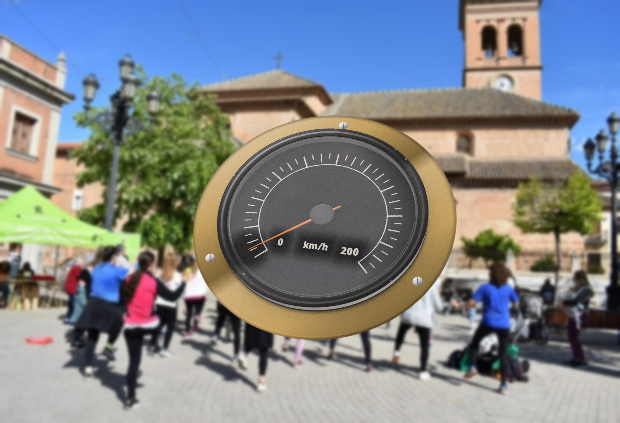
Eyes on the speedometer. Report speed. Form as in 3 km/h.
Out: 5 km/h
